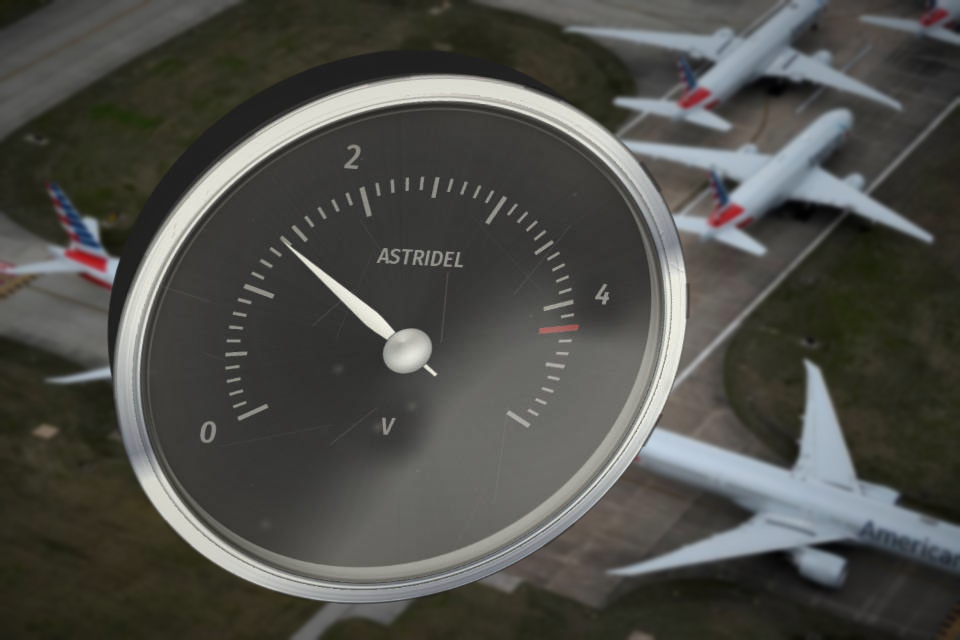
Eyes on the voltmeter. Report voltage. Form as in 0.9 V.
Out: 1.4 V
